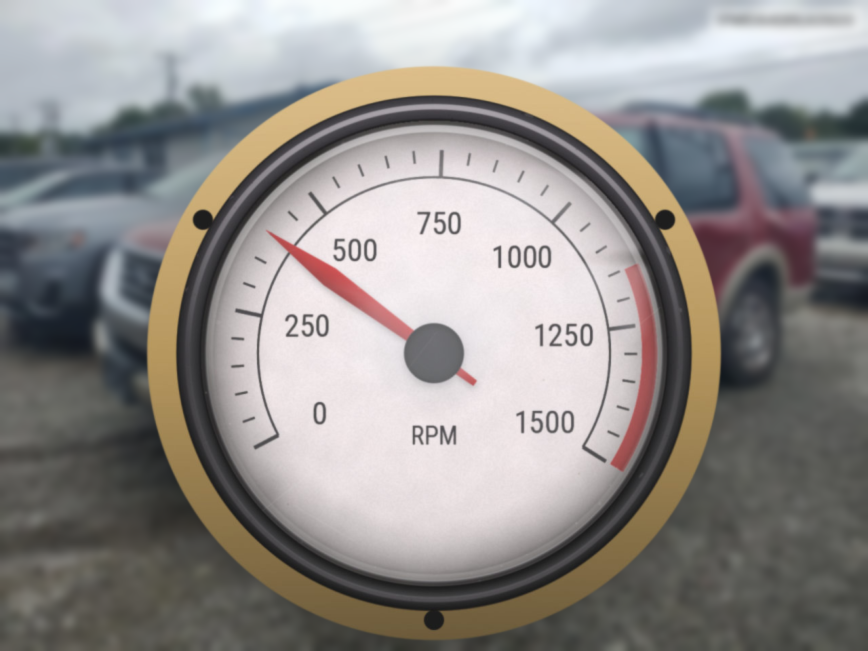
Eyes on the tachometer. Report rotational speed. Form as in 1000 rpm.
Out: 400 rpm
